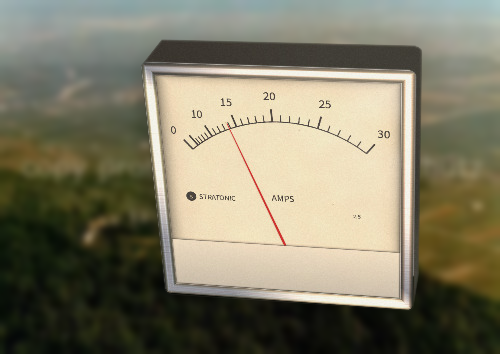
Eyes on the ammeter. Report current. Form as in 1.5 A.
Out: 14 A
